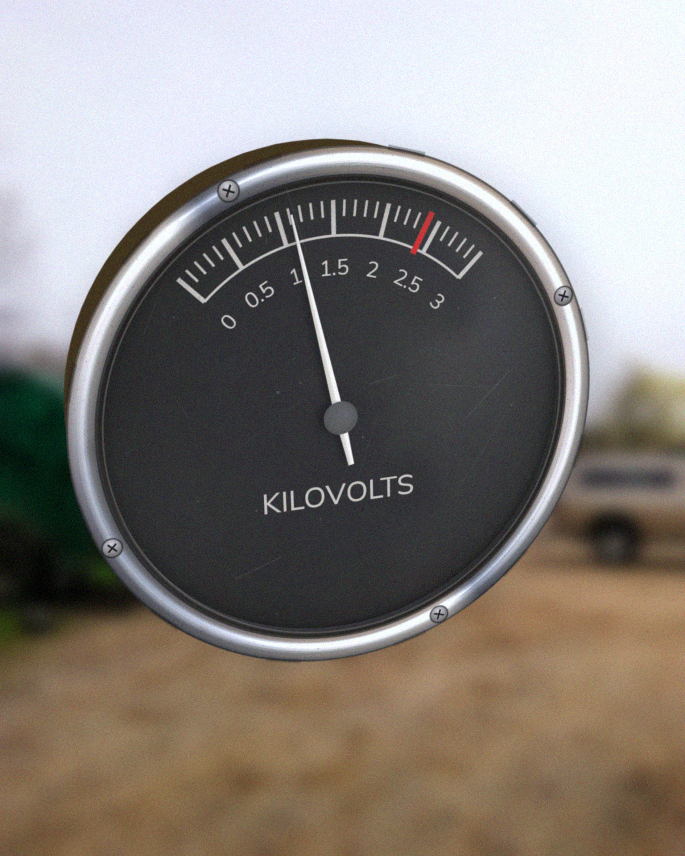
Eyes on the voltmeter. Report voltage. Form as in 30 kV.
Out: 1.1 kV
